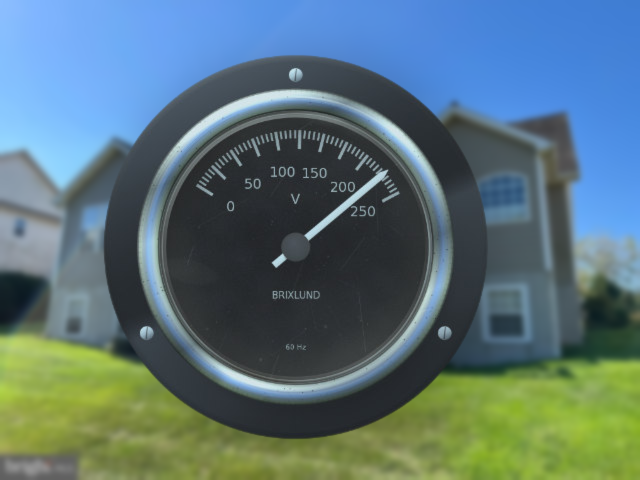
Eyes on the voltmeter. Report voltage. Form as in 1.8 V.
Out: 225 V
